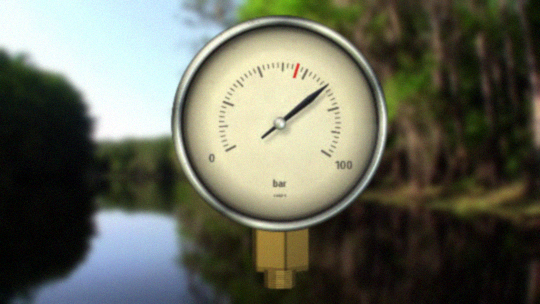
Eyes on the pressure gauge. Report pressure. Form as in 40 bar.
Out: 70 bar
